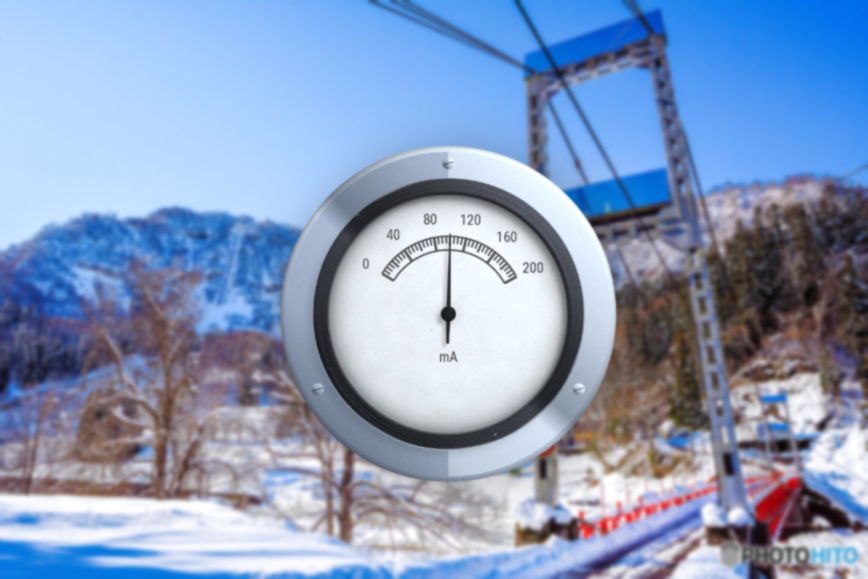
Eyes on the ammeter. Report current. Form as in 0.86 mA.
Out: 100 mA
